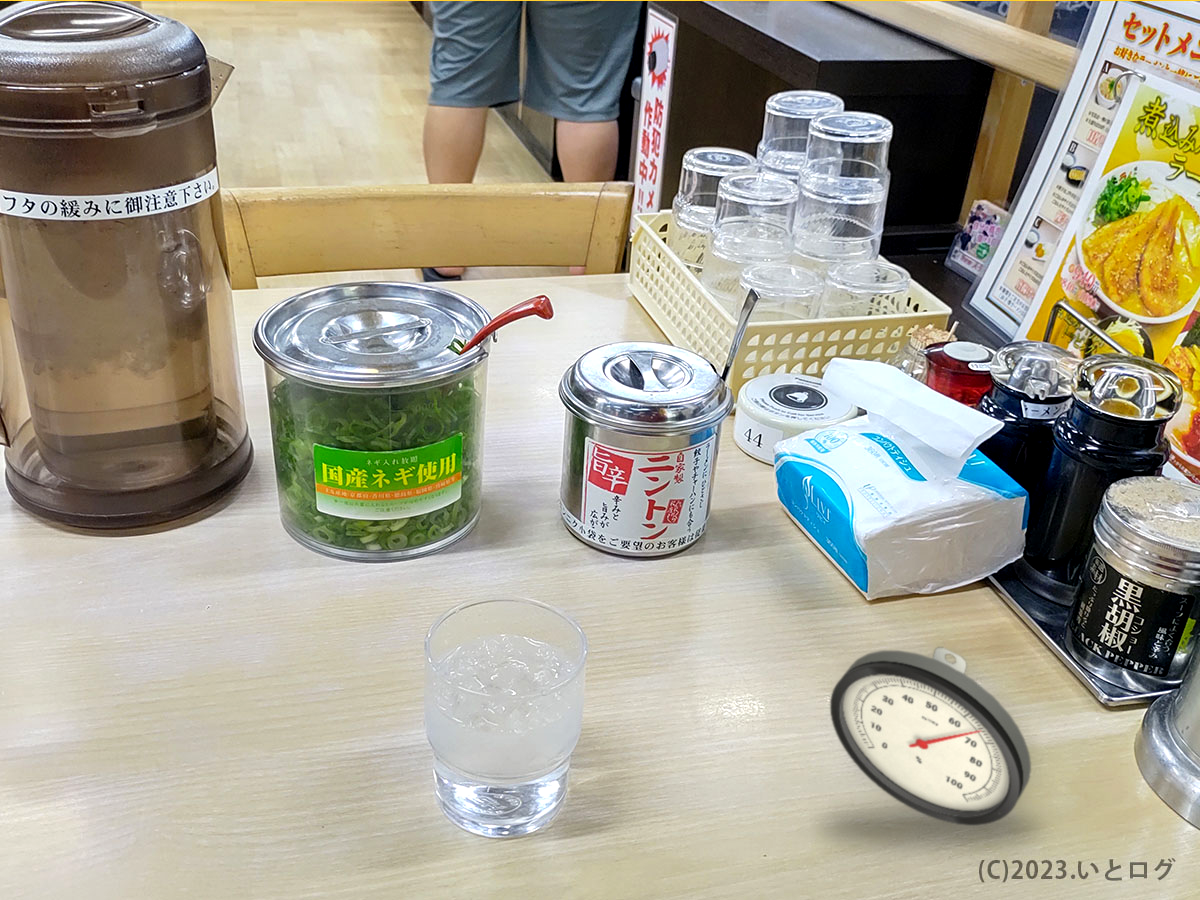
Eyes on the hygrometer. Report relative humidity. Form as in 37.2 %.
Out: 65 %
